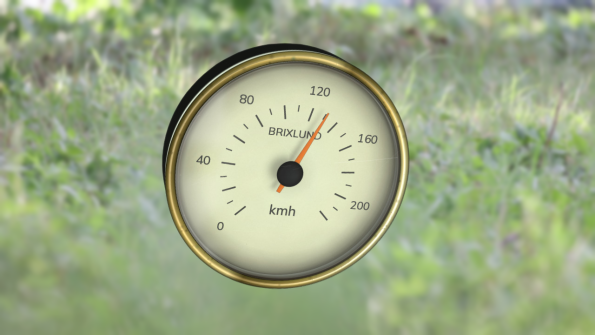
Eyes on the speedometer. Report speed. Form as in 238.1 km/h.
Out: 130 km/h
